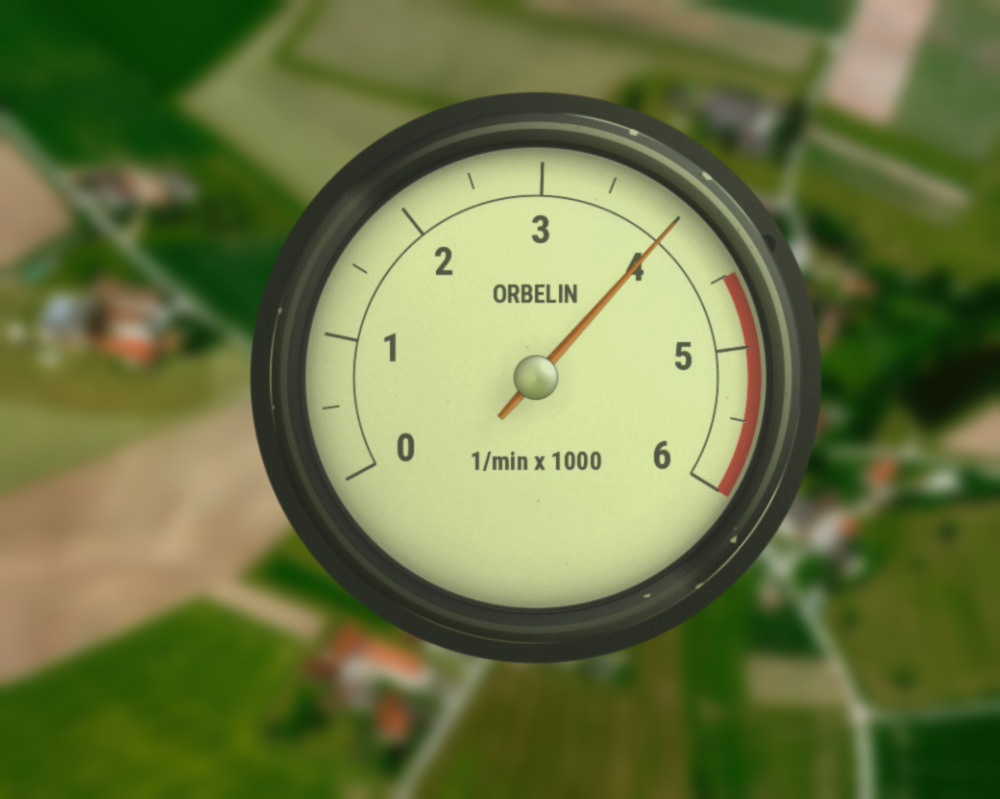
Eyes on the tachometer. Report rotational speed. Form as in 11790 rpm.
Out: 4000 rpm
